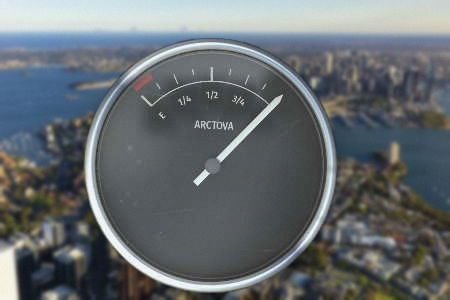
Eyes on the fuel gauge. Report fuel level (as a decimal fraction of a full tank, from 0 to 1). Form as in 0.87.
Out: 1
